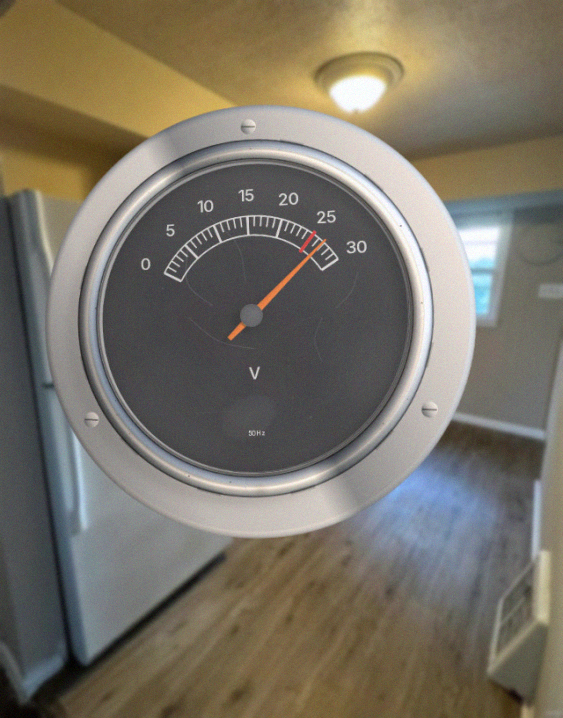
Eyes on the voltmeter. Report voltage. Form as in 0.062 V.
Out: 27 V
